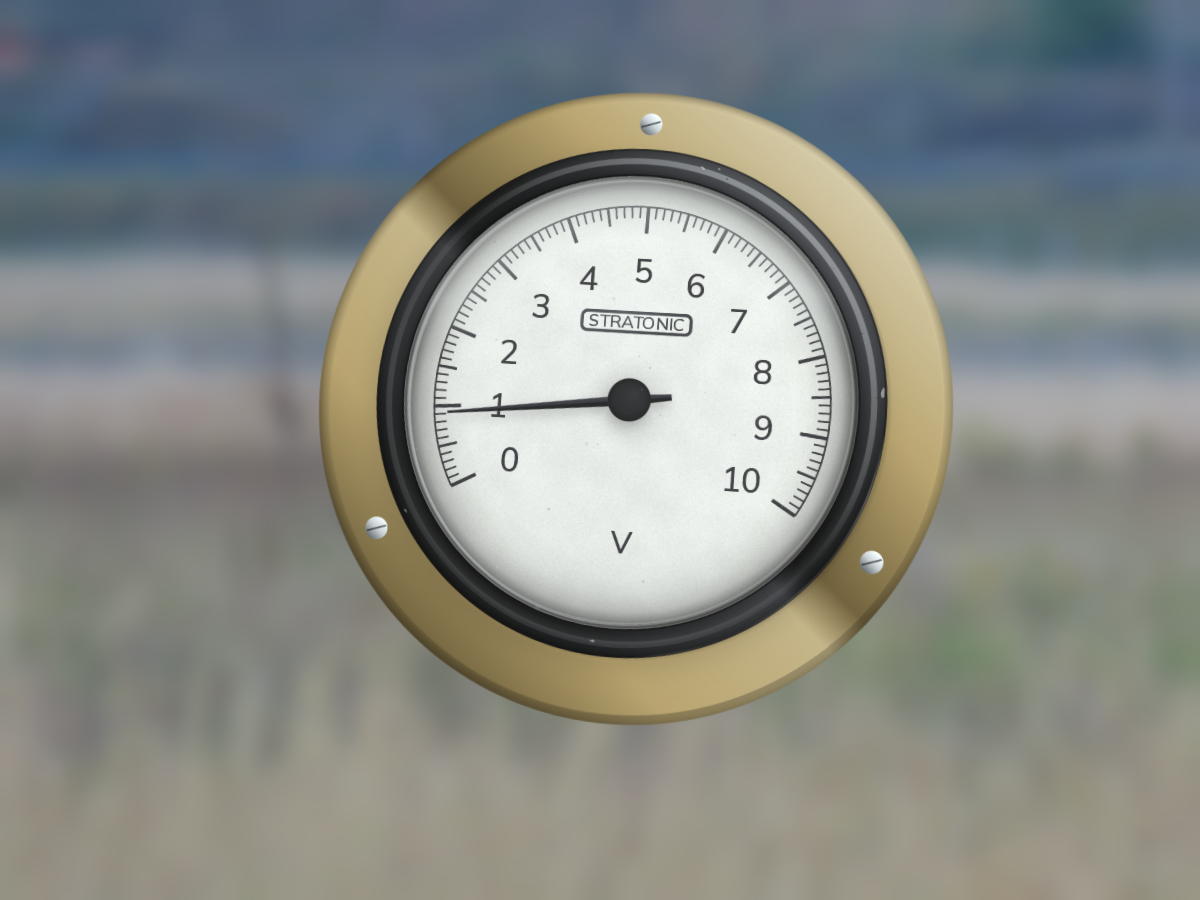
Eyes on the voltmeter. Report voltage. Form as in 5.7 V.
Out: 0.9 V
